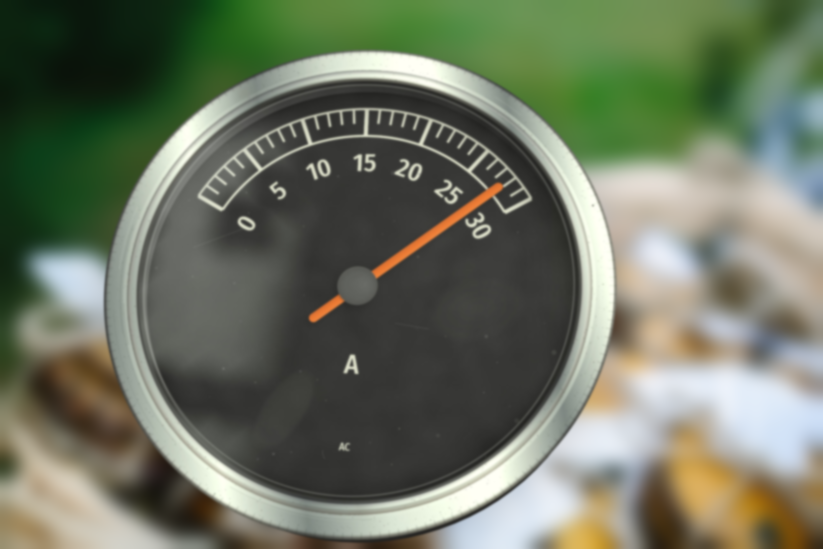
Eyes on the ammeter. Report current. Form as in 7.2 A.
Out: 28 A
